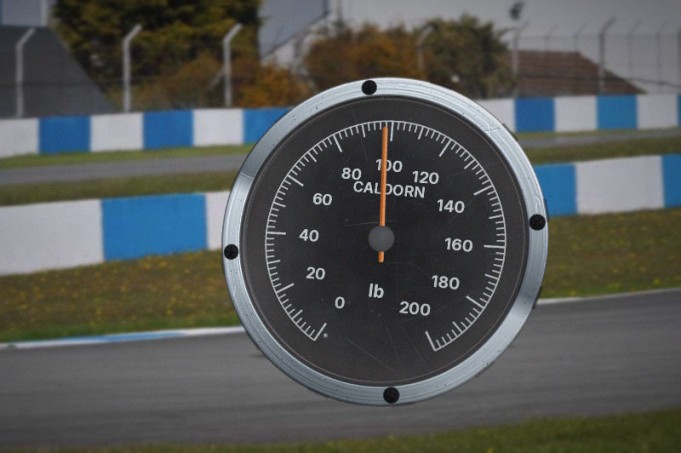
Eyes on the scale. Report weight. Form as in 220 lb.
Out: 98 lb
